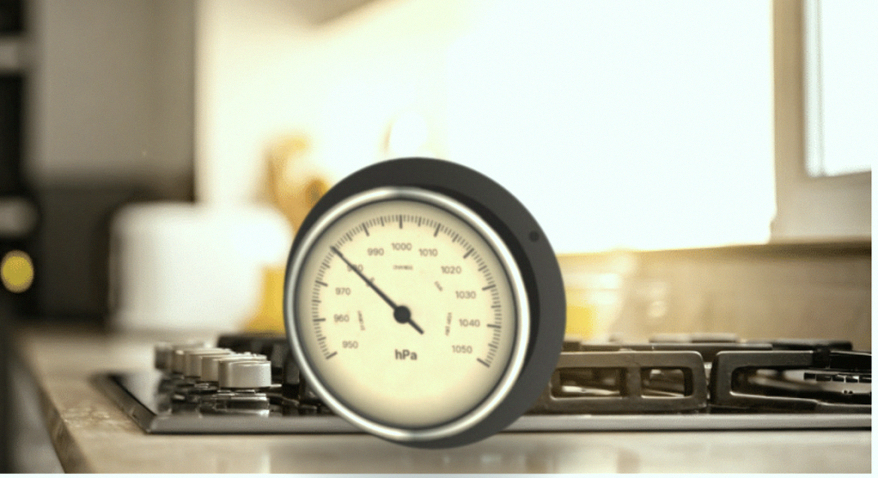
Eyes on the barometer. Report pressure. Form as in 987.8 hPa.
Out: 980 hPa
